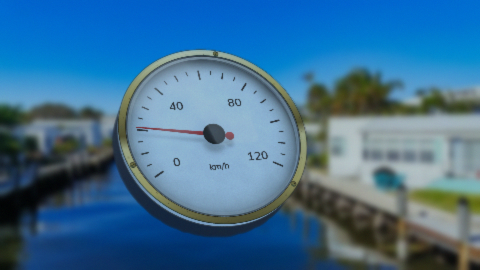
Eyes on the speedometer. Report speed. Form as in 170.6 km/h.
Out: 20 km/h
